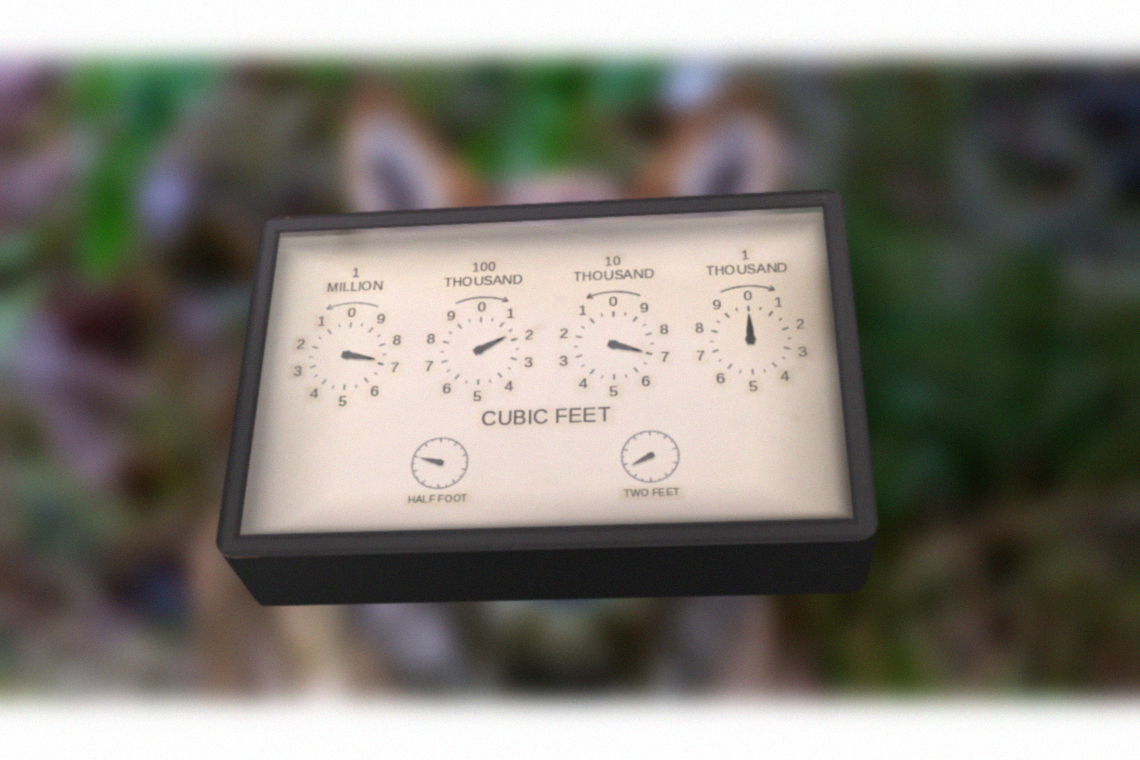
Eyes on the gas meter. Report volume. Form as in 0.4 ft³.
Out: 717000 ft³
